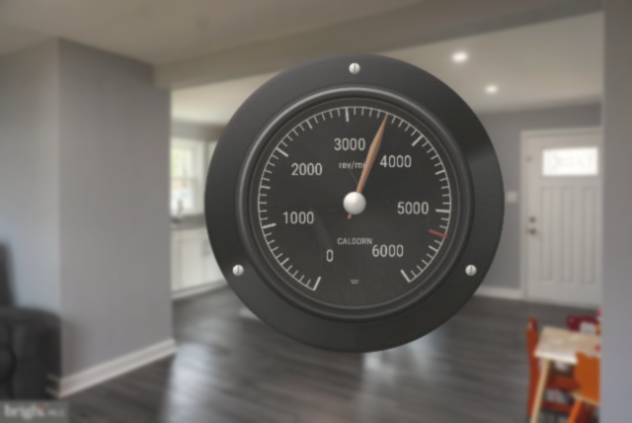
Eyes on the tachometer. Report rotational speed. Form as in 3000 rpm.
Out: 3500 rpm
